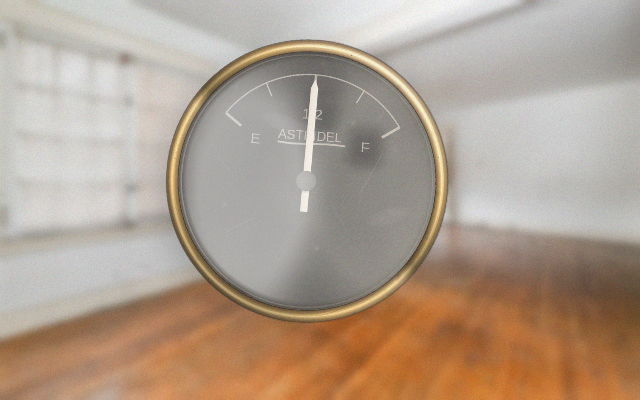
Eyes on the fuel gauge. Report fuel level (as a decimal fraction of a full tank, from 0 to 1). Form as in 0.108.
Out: 0.5
